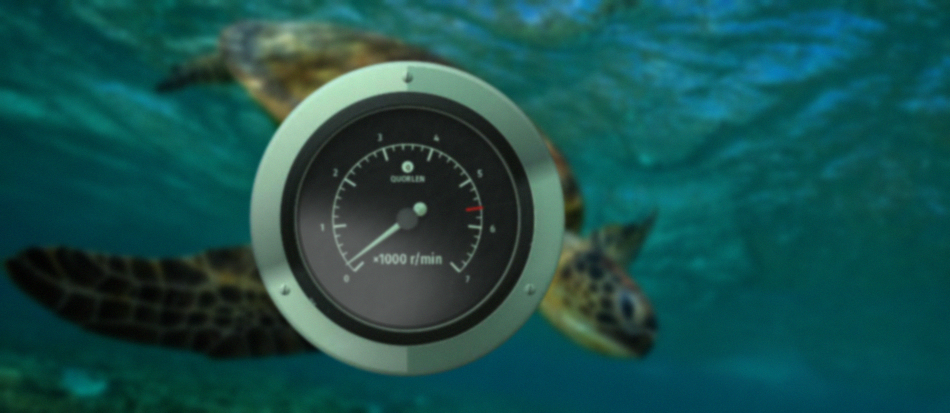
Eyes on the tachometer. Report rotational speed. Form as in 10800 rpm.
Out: 200 rpm
